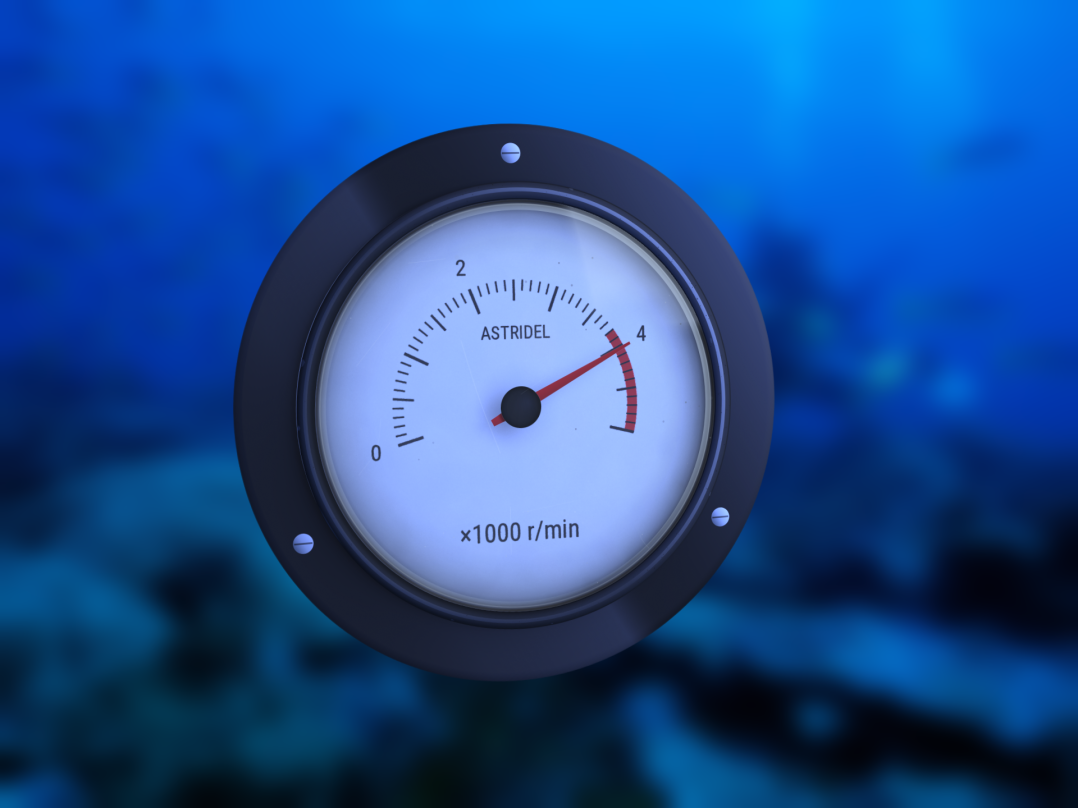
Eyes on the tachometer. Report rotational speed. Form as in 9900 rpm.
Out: 4000 rpm
